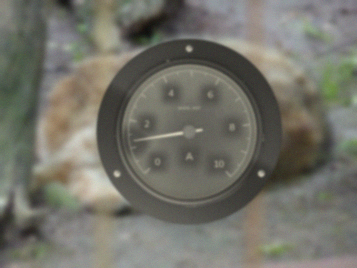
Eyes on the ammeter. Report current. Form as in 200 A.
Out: 1.25 A
